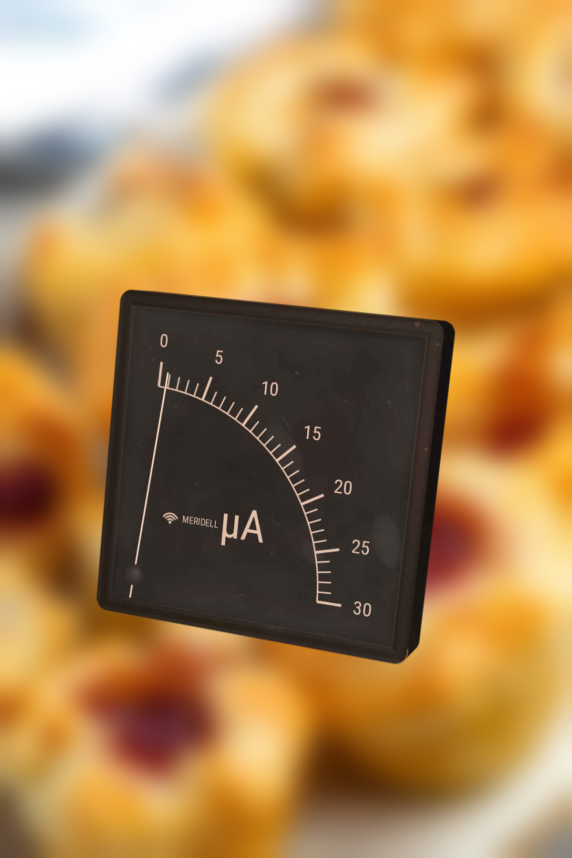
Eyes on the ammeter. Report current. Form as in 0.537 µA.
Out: 1 µA
